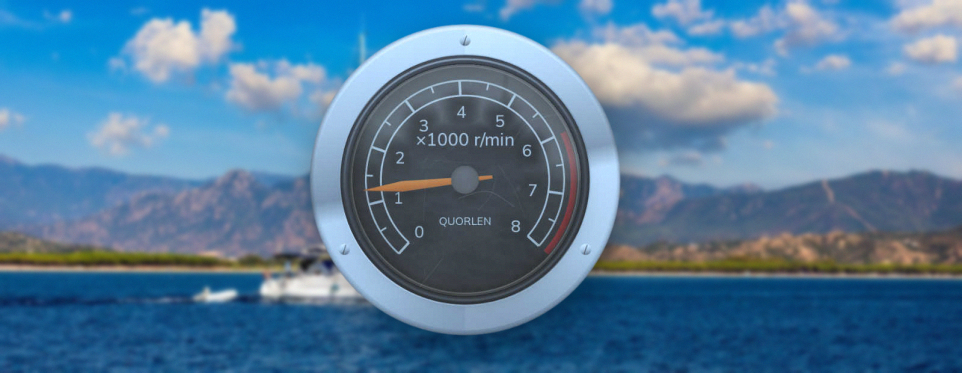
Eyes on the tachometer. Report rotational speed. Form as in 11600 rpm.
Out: 1250 rpm
